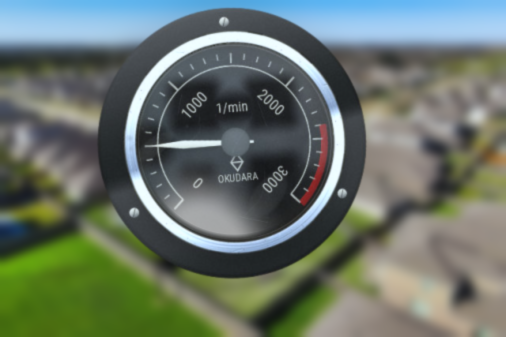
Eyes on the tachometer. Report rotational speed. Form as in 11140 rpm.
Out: 500 rpm
